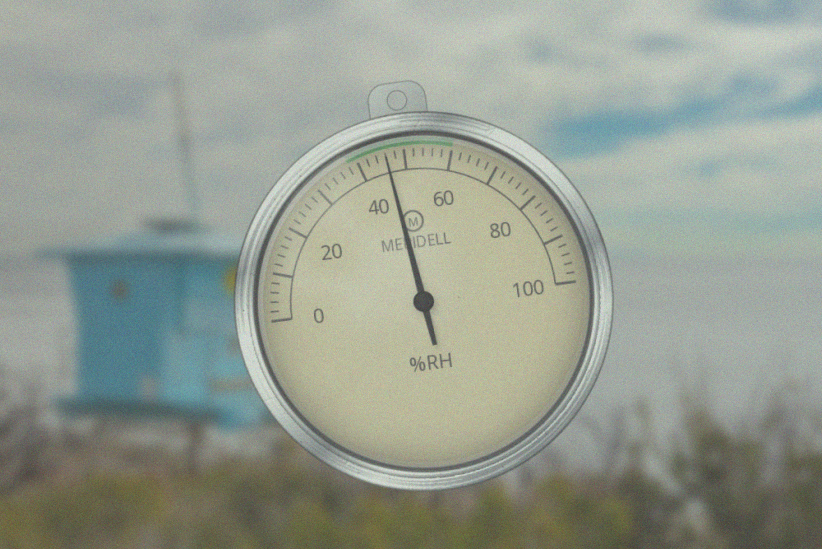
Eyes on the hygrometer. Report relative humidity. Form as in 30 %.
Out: 46 %
